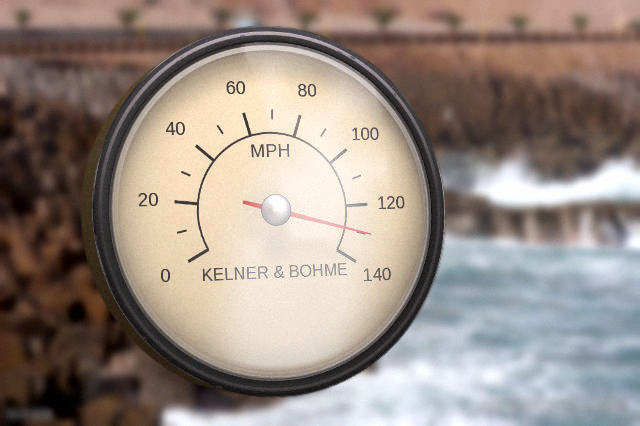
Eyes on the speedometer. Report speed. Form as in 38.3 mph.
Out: 130 mph
